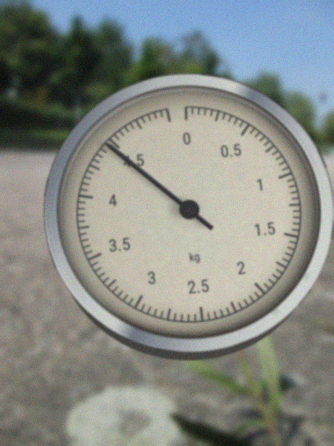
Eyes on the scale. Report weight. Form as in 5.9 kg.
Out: 4.45 kg
